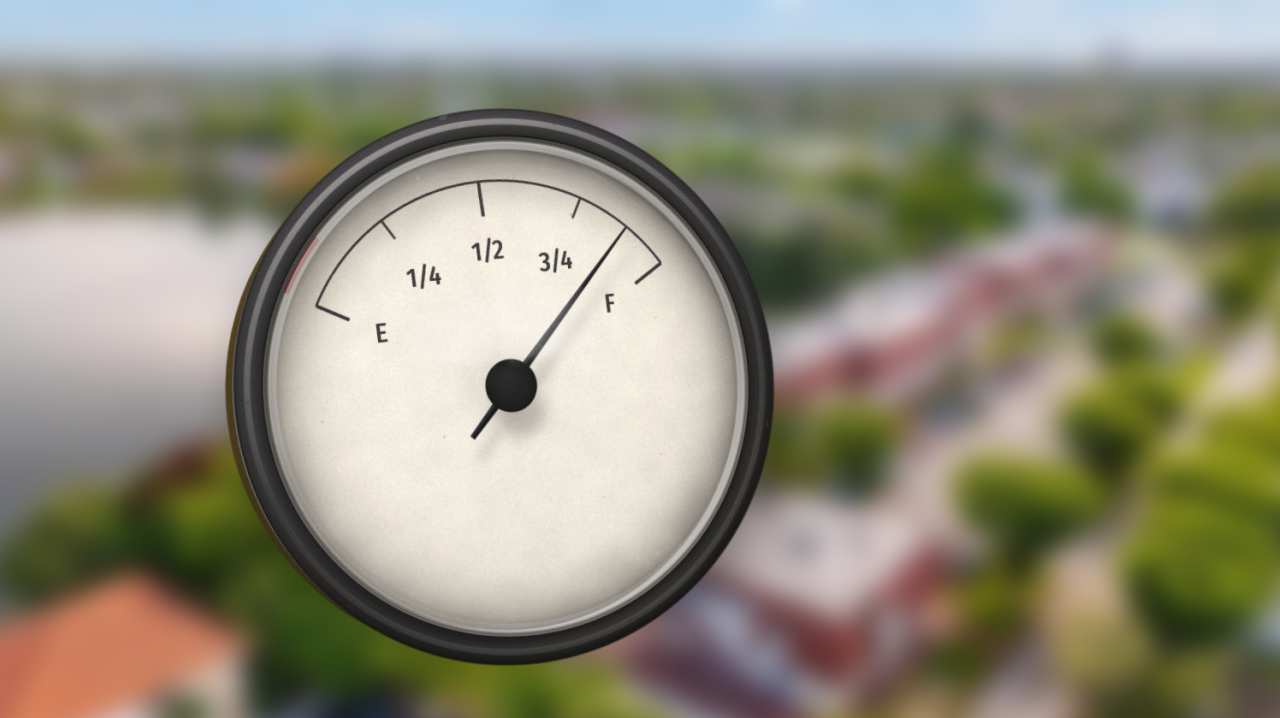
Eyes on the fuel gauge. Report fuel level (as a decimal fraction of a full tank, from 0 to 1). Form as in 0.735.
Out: 0.875
